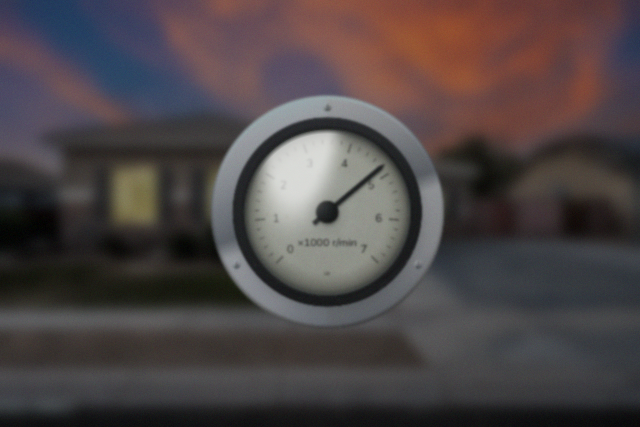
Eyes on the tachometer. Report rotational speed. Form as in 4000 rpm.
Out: 4800 rpm
